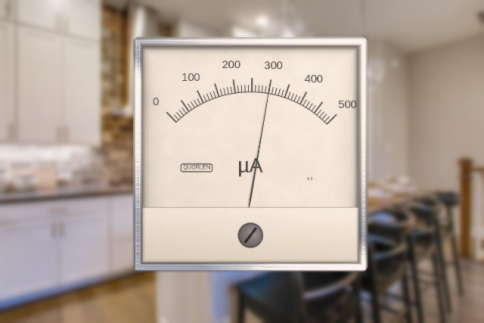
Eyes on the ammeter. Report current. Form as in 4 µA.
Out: 300 µA
